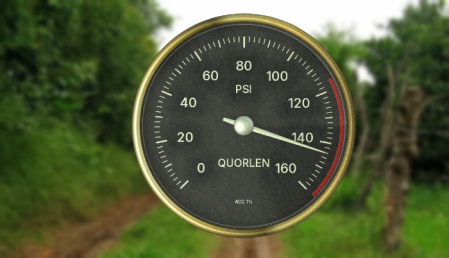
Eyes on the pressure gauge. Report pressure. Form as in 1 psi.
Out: 144 psi
